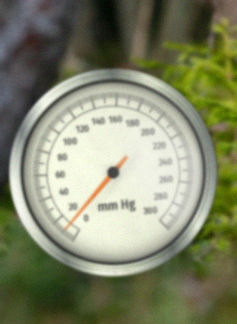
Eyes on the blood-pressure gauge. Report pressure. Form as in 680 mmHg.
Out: 10 mmHg
